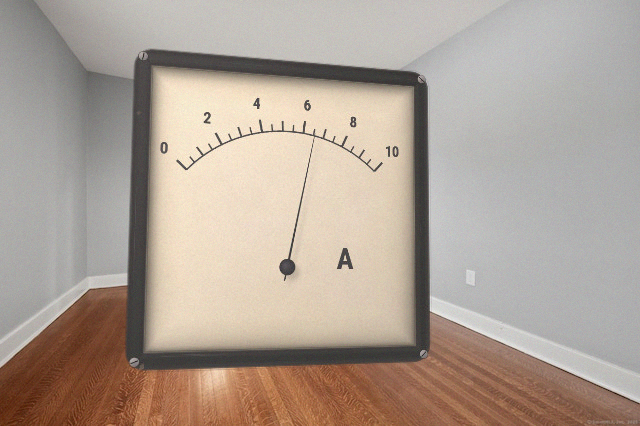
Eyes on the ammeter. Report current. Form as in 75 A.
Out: 6.5 A
